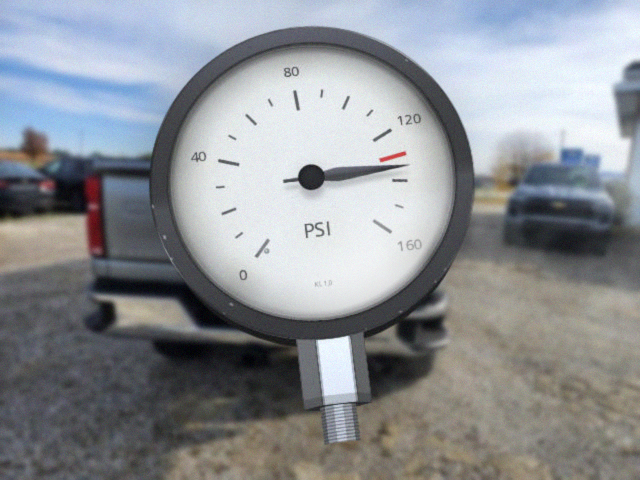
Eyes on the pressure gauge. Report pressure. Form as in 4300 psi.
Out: 135 psi
